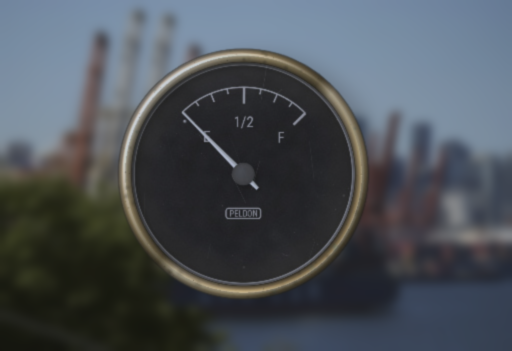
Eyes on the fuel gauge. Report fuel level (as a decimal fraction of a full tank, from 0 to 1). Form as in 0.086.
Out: 0
